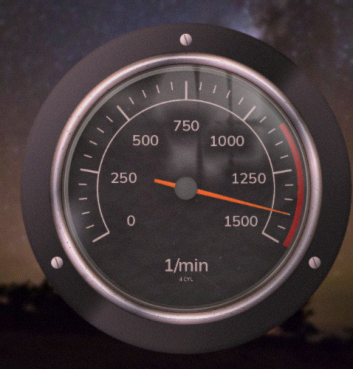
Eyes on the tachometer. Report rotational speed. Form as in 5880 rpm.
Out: 1400 rpm
